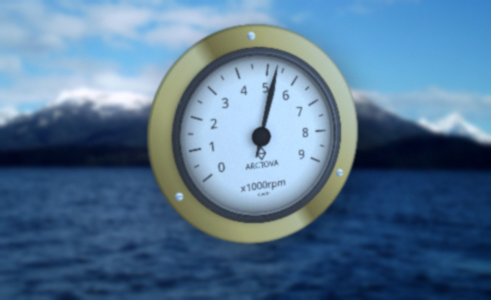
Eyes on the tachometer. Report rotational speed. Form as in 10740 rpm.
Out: 5250 rpm
